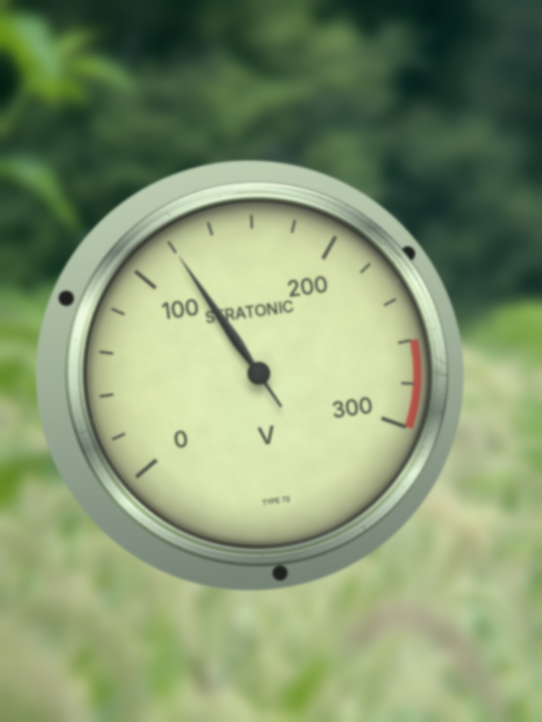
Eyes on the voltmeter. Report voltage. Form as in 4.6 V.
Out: 120 V
